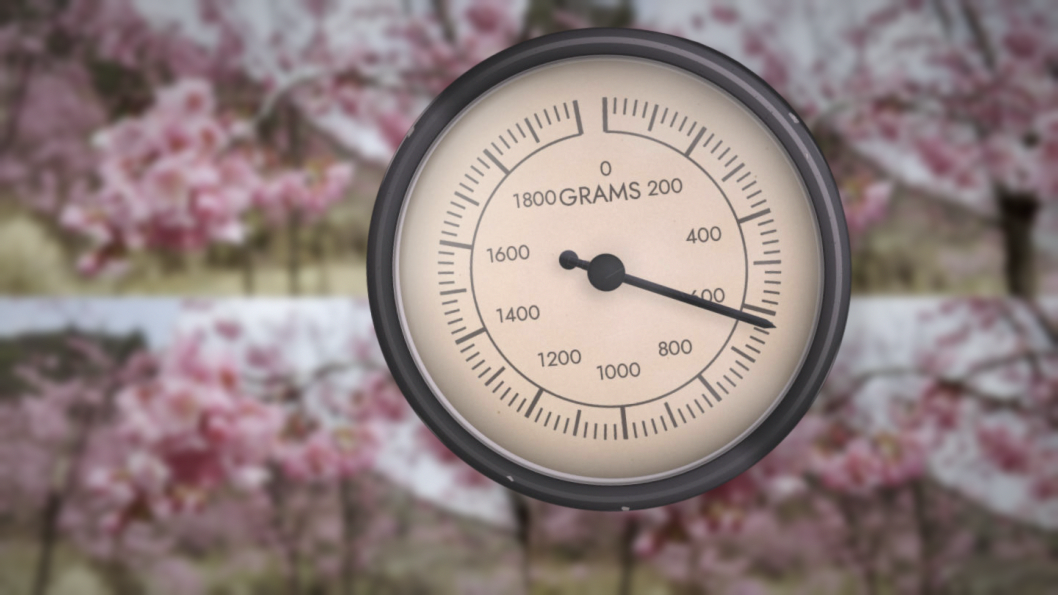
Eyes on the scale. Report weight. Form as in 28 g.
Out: 620 g
